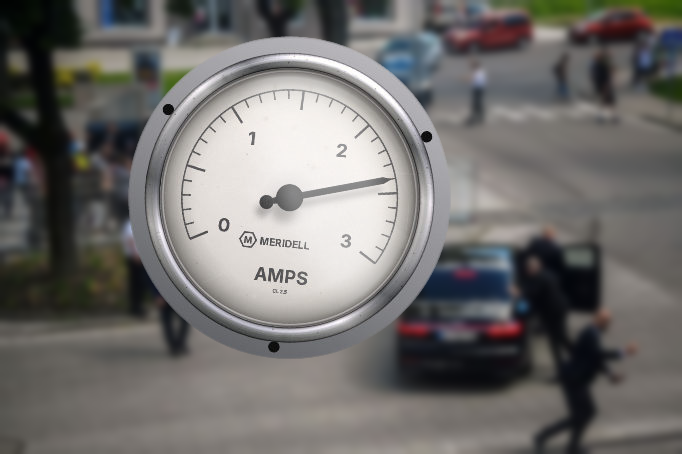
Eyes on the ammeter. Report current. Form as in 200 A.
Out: 2.4 A
